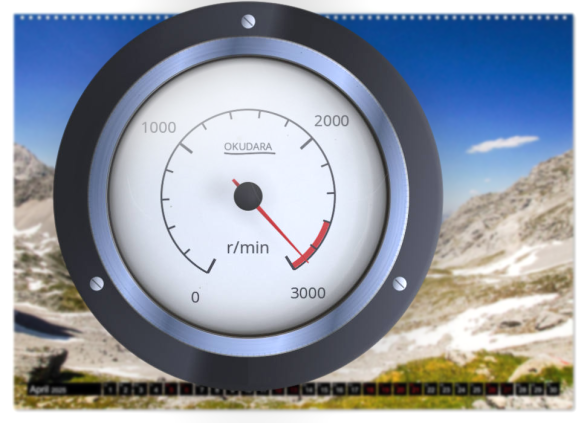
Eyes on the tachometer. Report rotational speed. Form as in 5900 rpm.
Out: 2900 rpm
